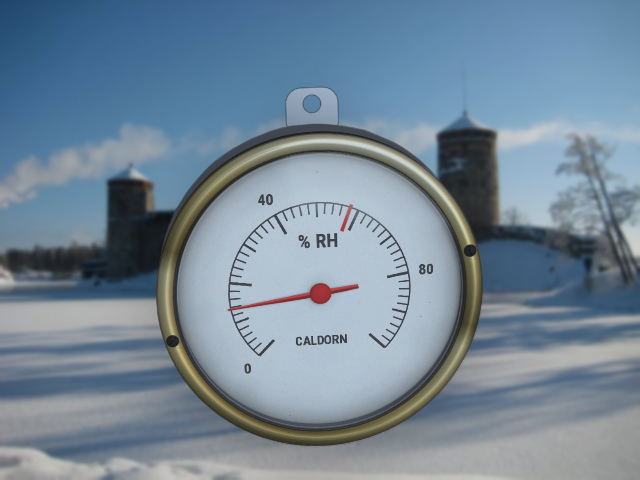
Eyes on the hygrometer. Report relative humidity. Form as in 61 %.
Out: 14 %
